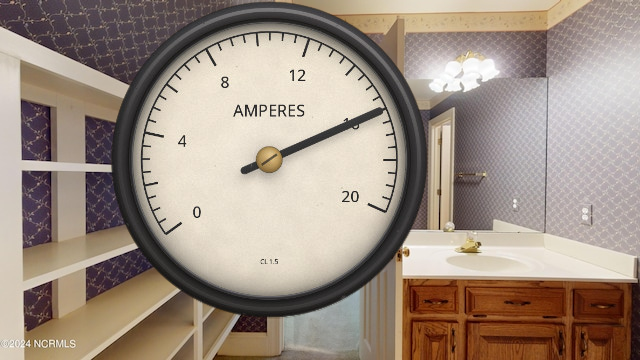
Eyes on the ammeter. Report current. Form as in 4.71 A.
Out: 16 A
